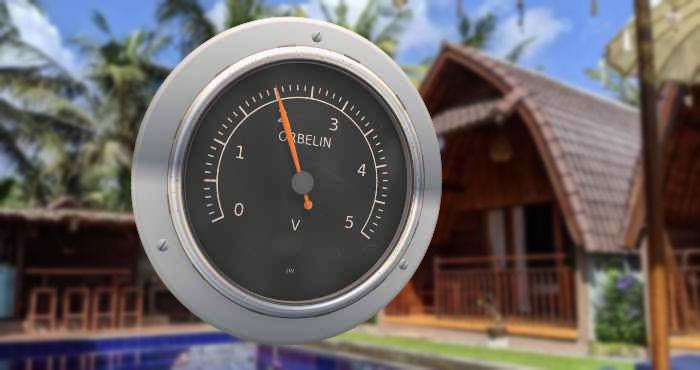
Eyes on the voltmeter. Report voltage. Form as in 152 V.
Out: 2 V
